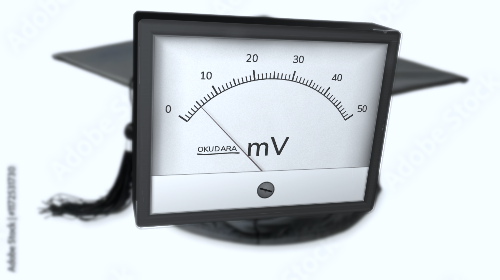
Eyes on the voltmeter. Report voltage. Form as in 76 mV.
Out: 5 mV
